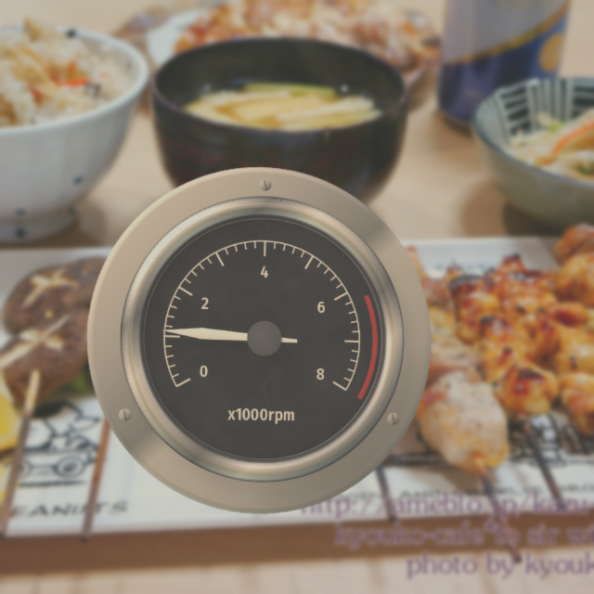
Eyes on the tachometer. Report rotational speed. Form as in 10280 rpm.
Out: 1100 rpm
